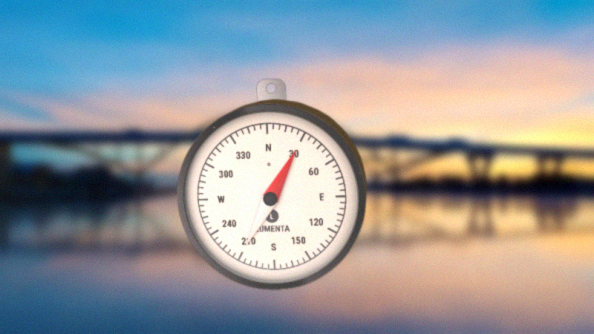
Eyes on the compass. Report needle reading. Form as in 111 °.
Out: 30 °
